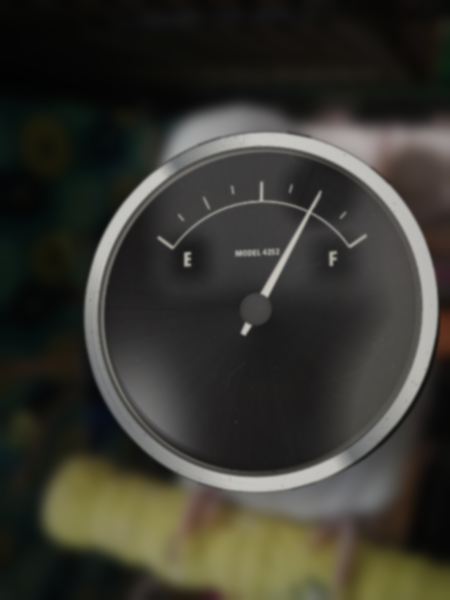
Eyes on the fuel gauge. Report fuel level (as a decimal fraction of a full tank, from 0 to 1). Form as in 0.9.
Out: 0.75
